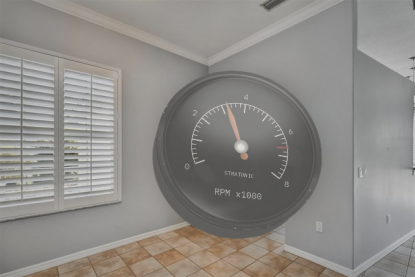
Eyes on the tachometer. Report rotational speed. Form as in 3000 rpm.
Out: 3200 rpm
